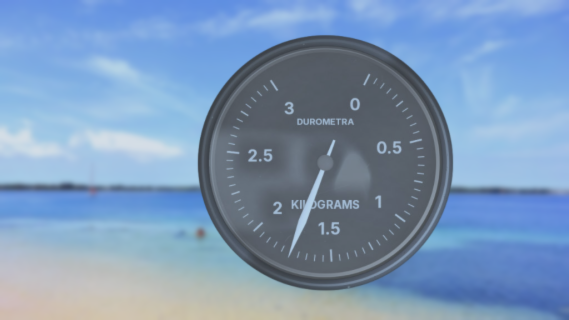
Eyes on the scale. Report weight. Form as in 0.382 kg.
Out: 1.75 kg
